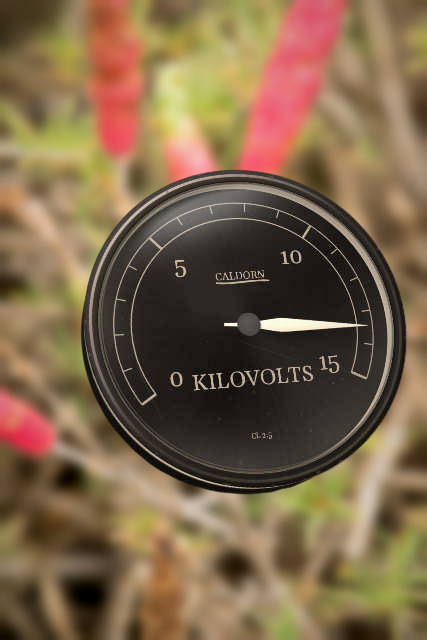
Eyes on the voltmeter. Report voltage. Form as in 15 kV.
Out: 13.5 kV
